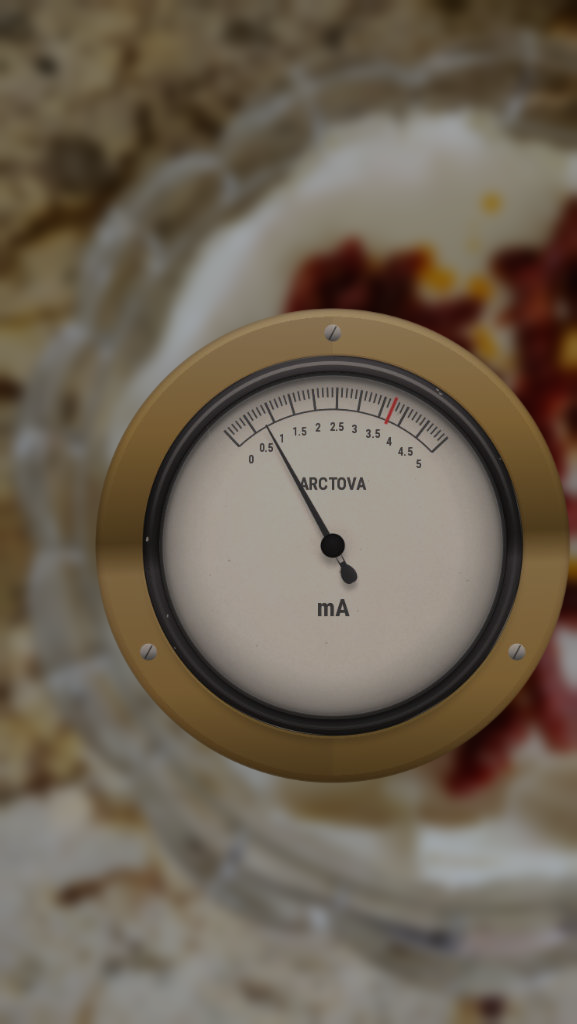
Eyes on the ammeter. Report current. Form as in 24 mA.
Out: 0.8 mA
